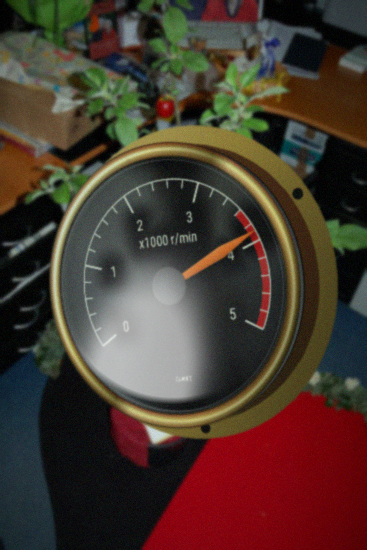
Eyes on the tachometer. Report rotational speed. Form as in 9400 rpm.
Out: 3900 rpm
